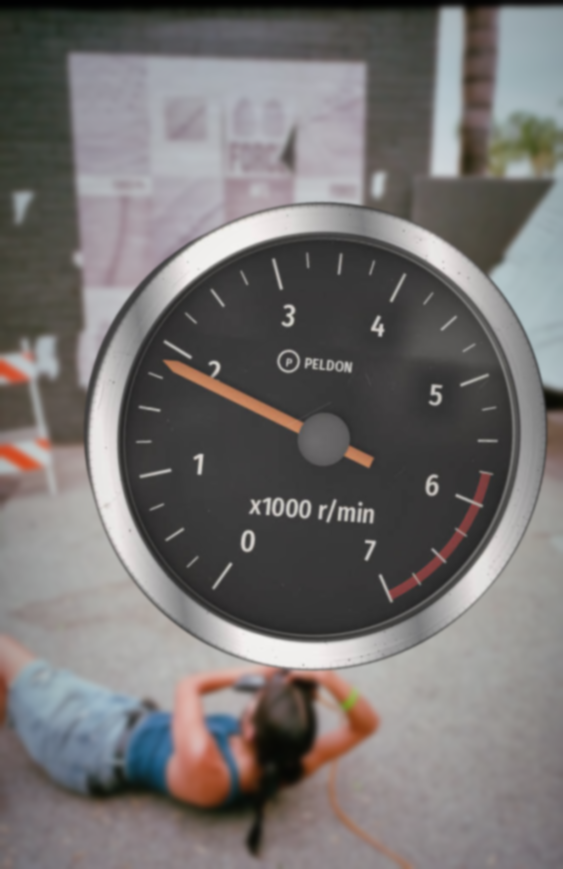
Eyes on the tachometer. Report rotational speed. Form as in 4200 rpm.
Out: 1875 rpm
